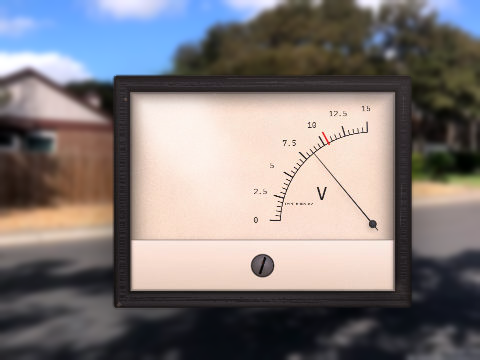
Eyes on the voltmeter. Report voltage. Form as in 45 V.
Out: 8.5 V
